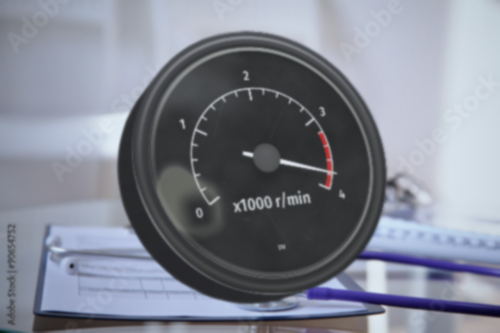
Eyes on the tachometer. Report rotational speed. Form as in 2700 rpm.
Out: 3800 rpm
